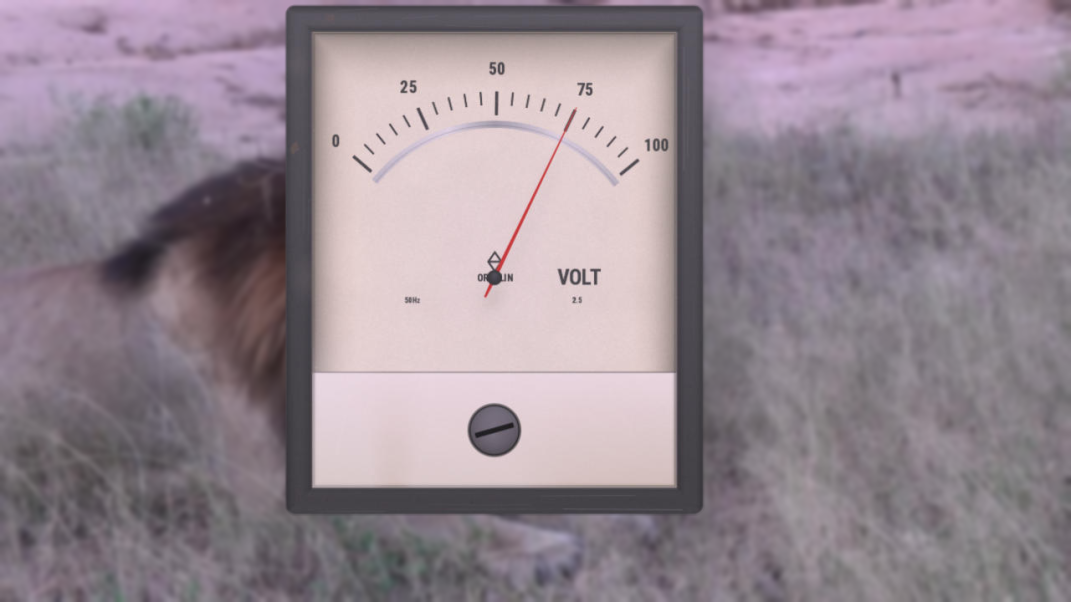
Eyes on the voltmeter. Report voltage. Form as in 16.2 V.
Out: 75 V
